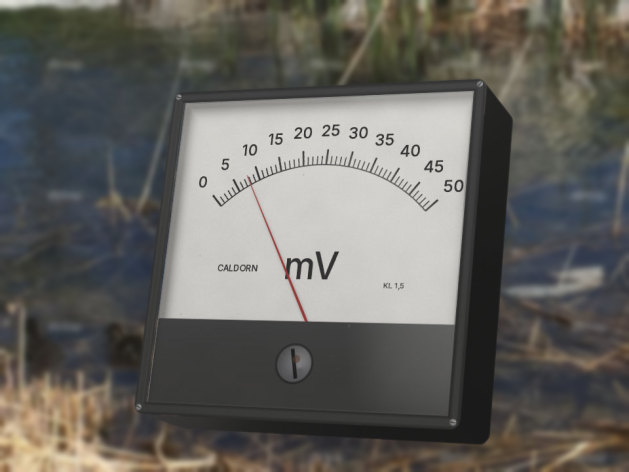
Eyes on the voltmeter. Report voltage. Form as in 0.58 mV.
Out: 8 mV
